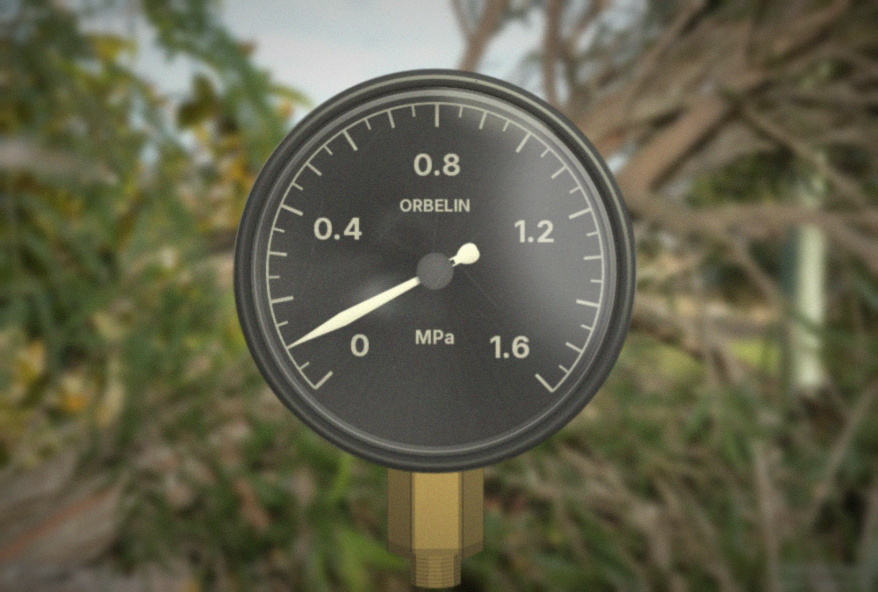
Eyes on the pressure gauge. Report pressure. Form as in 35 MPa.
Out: 0.1 MPa
